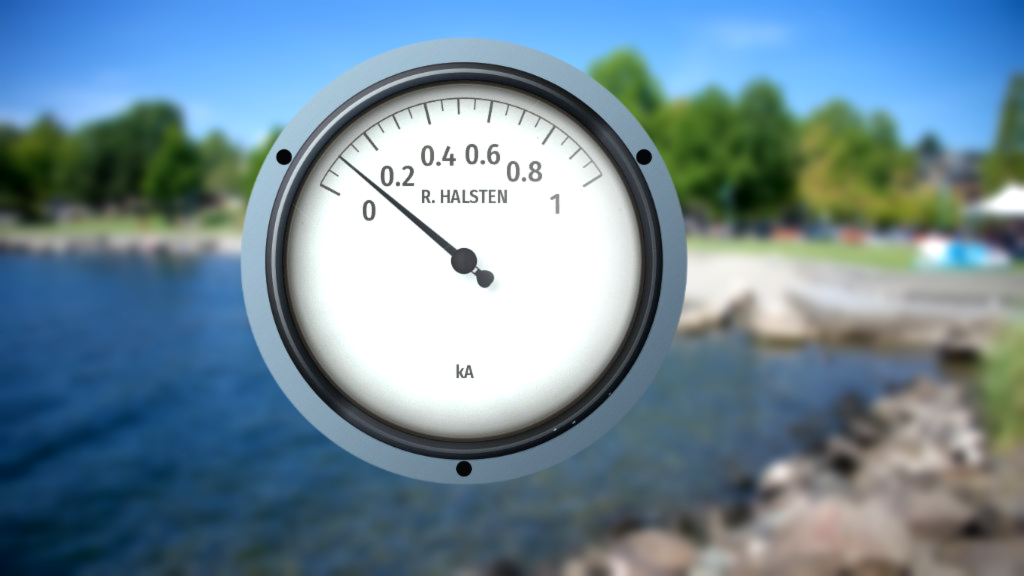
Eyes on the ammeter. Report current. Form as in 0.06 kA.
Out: 0.1 kA
